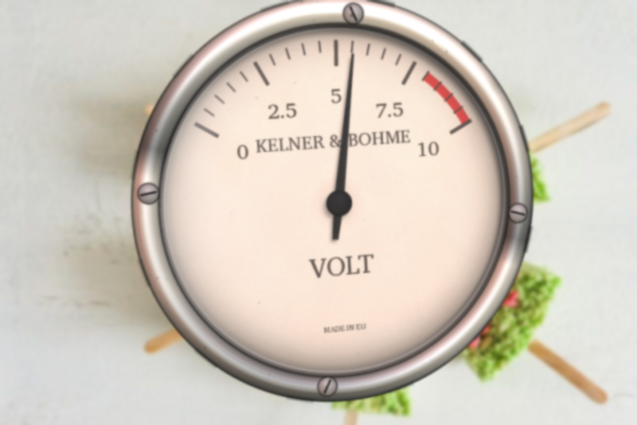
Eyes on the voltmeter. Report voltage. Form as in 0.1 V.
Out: 5.5 V
